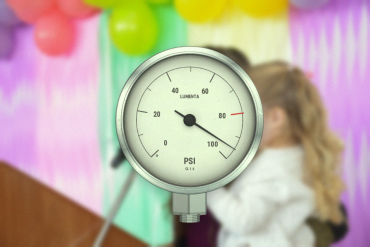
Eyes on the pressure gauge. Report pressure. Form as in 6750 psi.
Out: 95 psi
